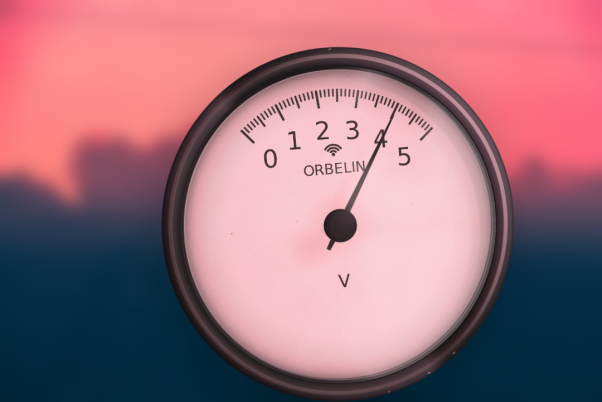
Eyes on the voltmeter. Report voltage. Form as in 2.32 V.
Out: 4 V
